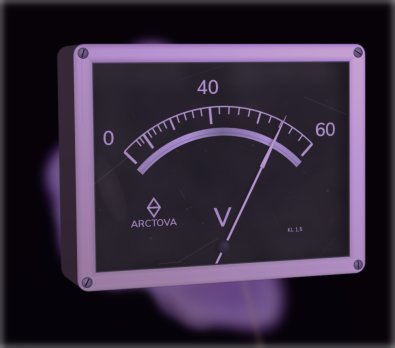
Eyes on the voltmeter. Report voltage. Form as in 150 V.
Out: 54 V
